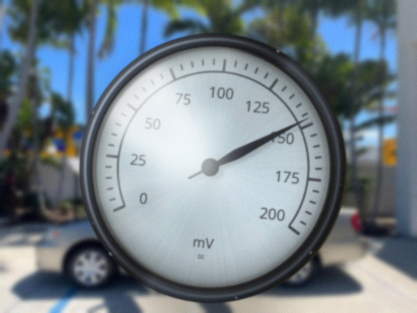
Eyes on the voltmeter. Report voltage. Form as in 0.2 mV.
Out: 147.5 mV
